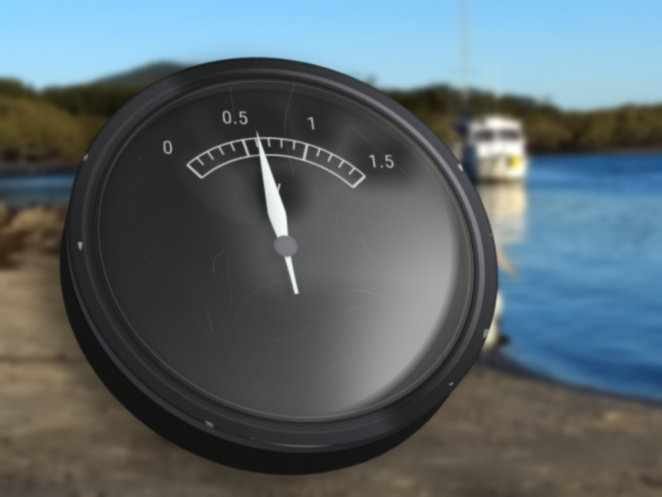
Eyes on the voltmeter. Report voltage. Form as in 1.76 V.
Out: 0.6 V
